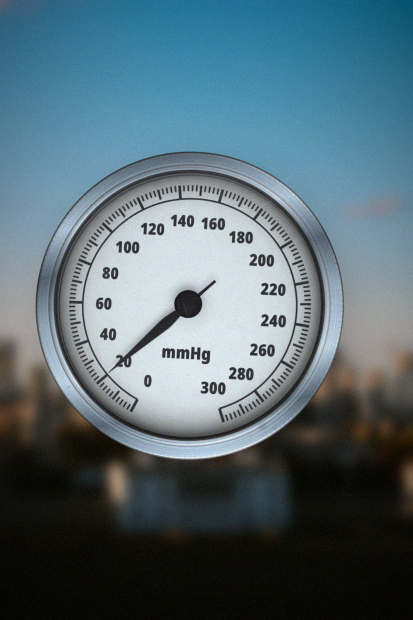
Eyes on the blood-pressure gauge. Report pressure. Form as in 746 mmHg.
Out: 20 mmHg
